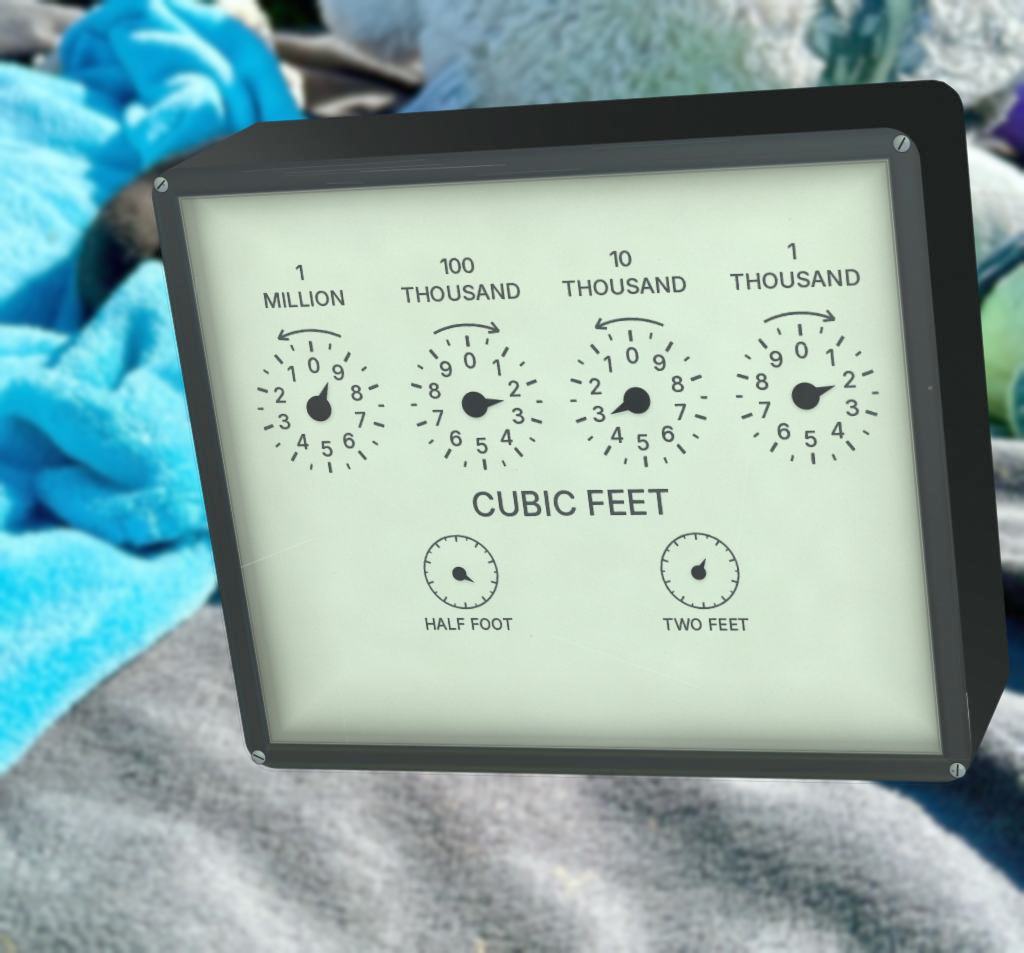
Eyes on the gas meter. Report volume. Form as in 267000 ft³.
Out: 923200 ft³
